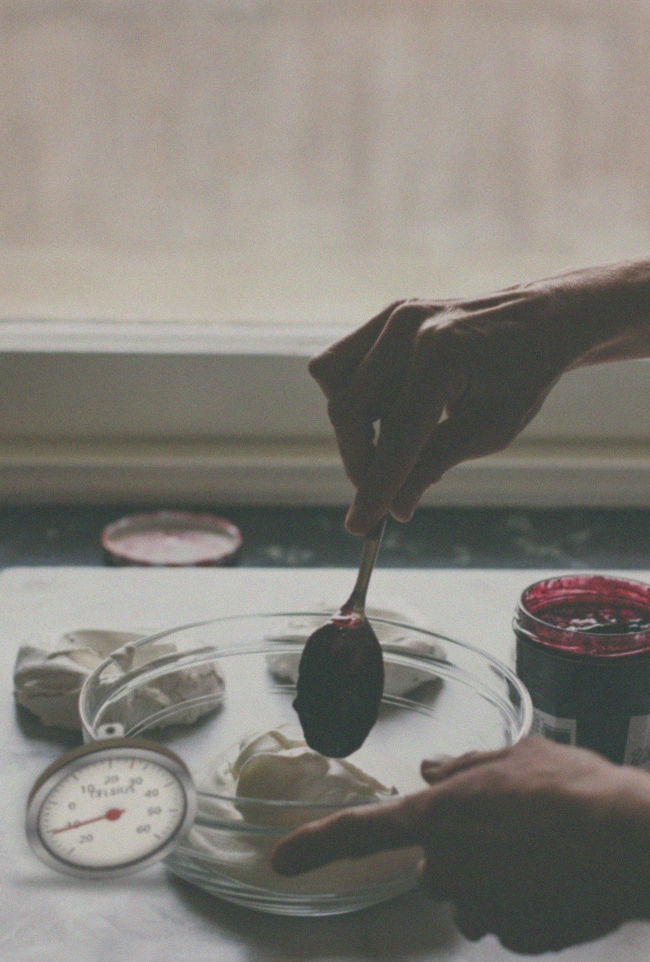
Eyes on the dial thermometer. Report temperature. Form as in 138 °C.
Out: -10 °C
